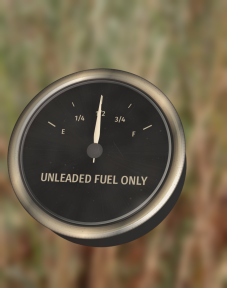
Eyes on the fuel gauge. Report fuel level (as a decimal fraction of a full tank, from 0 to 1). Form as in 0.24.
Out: 0.5
